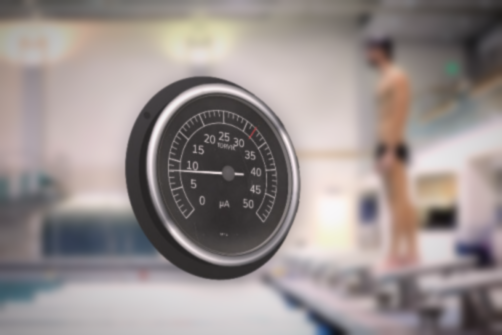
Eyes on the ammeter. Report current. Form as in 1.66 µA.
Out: 8 µA
